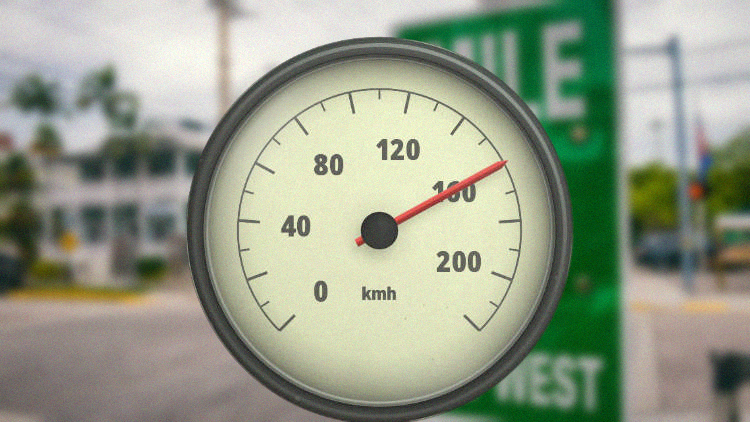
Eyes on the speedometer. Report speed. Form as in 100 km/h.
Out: 160 km/h
